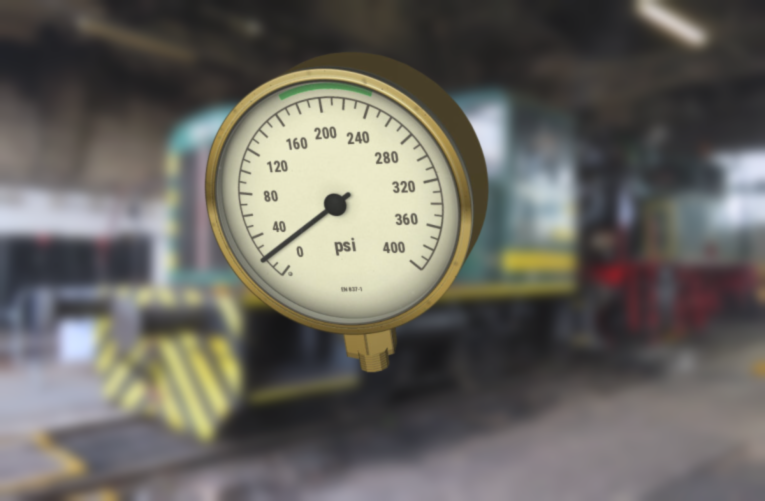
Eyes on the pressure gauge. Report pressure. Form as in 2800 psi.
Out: 20 psi
